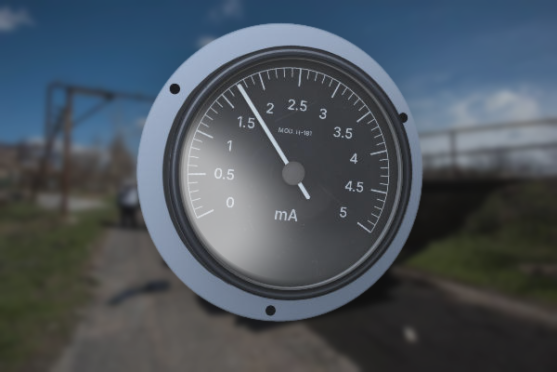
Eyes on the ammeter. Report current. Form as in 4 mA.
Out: 1.7 mA
